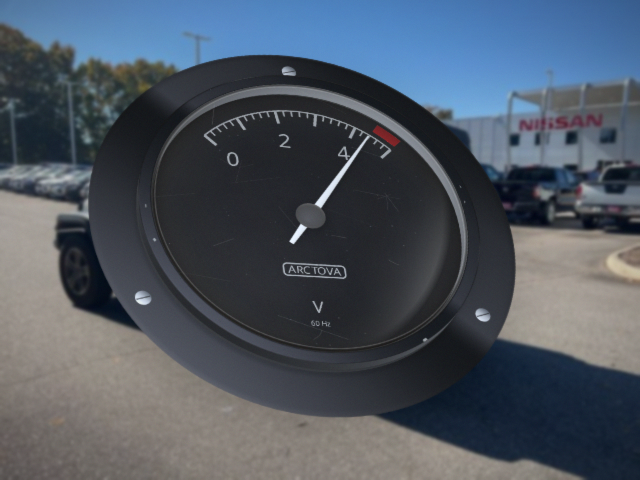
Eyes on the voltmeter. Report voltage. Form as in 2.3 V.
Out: 4.4 V
